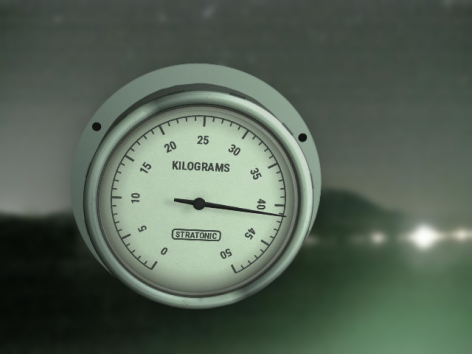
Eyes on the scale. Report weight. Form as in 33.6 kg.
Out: 41 kg
